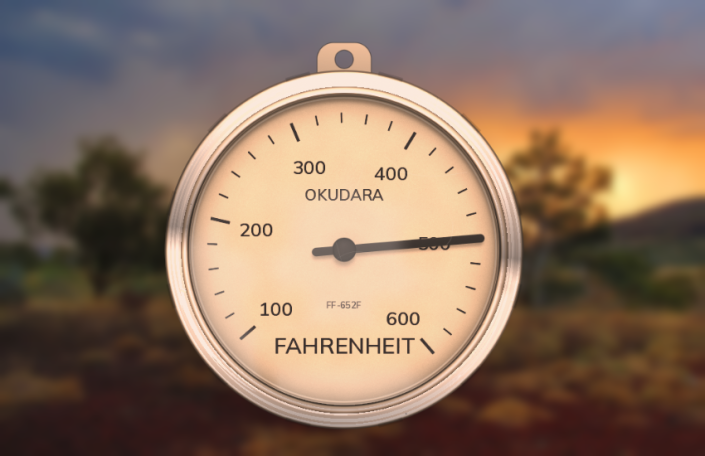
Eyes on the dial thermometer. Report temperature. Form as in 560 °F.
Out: 500 °F
